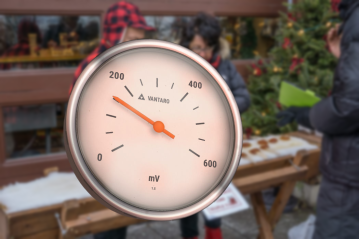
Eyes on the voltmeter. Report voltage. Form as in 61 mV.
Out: 150 mV
